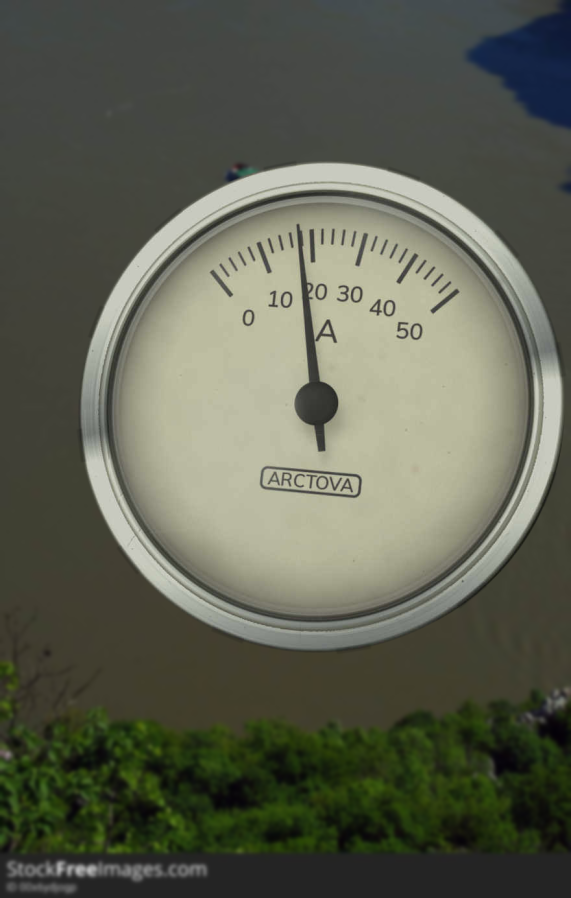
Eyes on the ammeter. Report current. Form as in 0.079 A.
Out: 18 A
